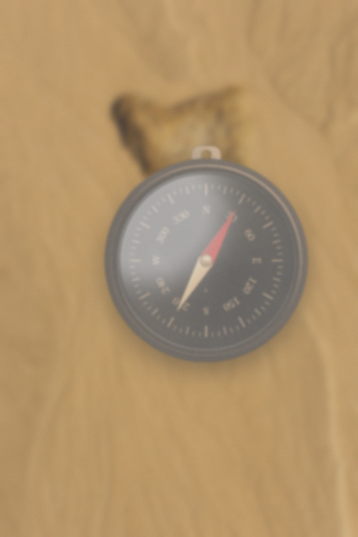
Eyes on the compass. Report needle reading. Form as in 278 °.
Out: 30 °
